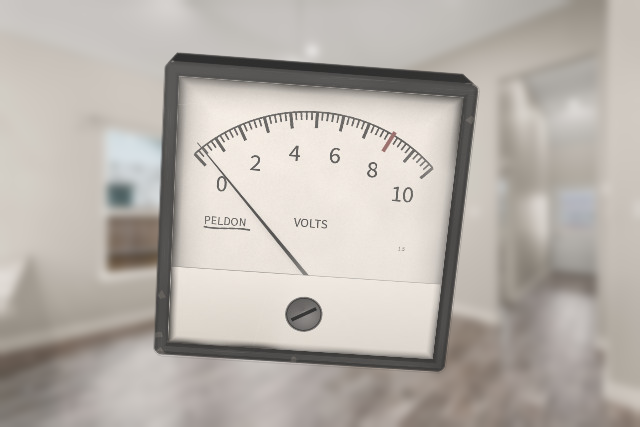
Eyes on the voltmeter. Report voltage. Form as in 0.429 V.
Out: 0.4 V
